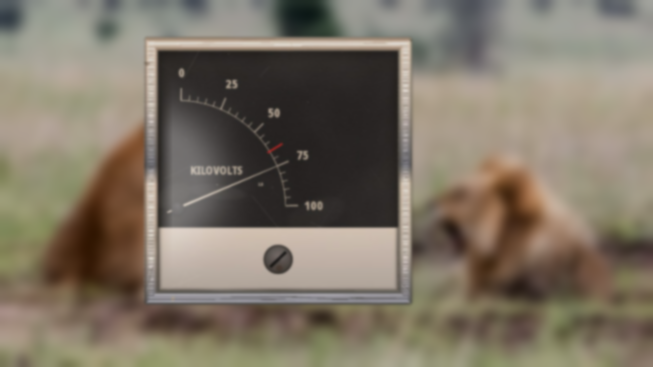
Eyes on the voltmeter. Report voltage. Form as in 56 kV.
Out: 75 kV
